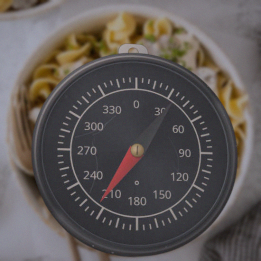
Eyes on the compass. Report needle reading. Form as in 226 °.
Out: 215 °
